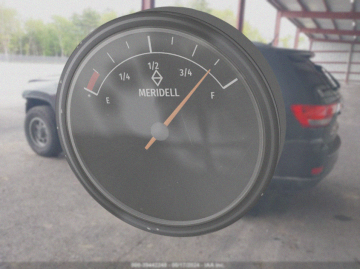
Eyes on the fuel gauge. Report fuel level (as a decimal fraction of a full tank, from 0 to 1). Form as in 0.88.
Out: 0.875
